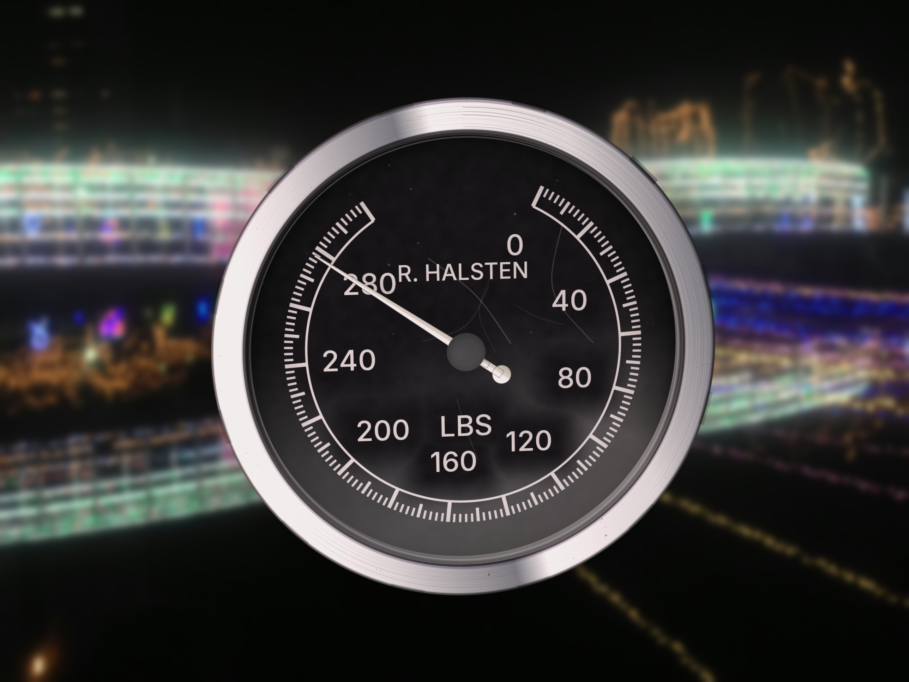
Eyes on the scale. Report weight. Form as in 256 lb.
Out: 278 lb
